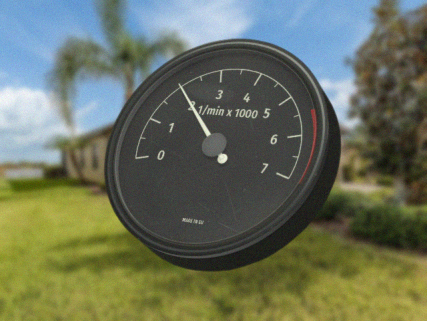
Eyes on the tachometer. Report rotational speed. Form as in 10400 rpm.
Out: 2000 rpm
